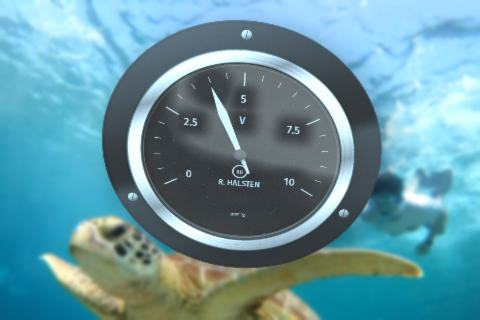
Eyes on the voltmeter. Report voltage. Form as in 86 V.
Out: 4 V
